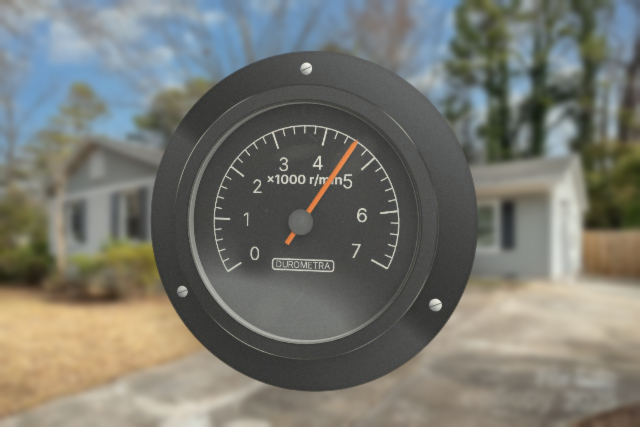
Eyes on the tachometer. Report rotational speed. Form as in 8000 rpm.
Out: 4600 rpm
